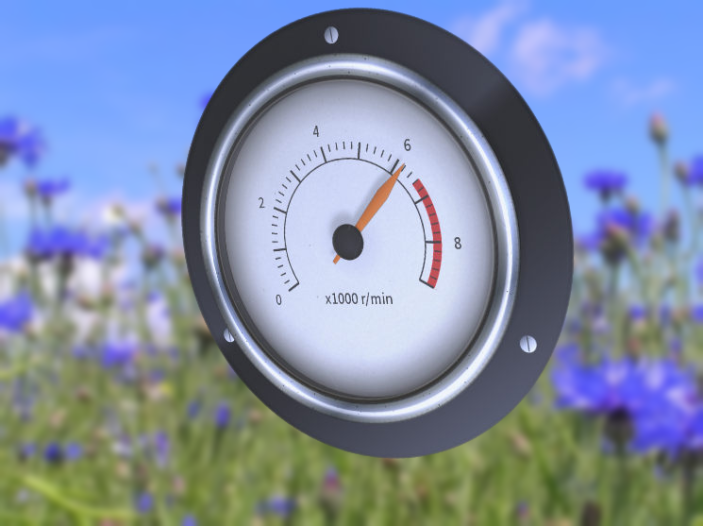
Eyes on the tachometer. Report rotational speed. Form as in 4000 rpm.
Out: 6200 rpm
